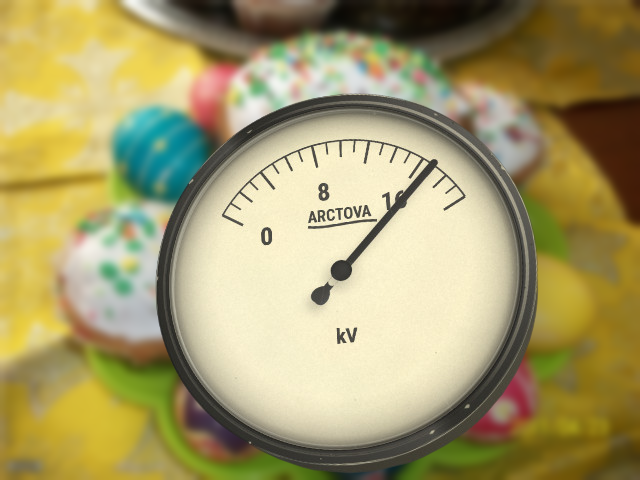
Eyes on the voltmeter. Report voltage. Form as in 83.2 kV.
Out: 17 kV
